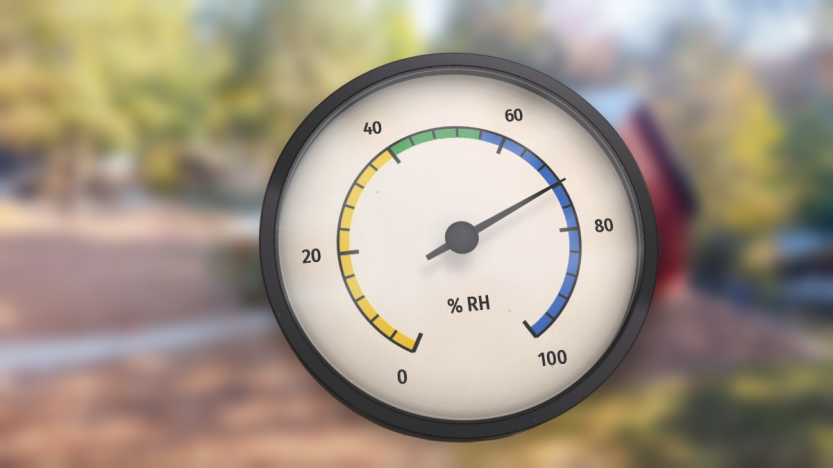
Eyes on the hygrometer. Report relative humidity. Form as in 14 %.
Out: 72 %
